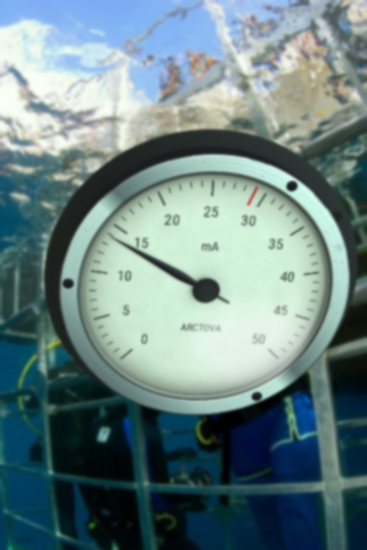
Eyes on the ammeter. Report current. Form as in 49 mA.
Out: 14 mA
